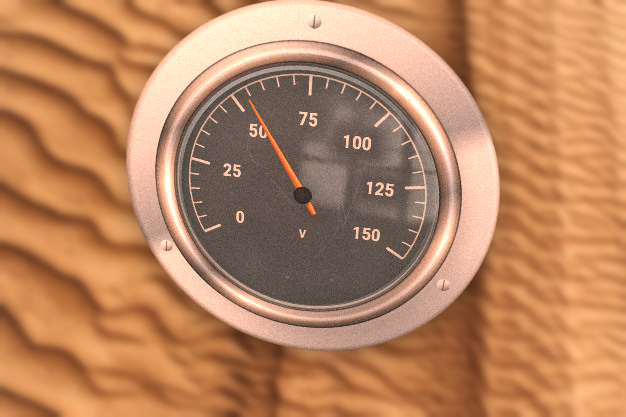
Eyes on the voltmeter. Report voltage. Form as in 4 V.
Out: 55 V
